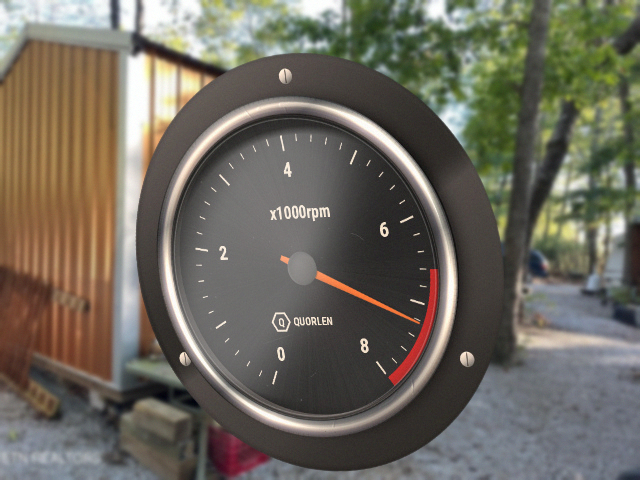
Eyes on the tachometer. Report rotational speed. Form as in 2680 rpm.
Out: 7200 rpm
